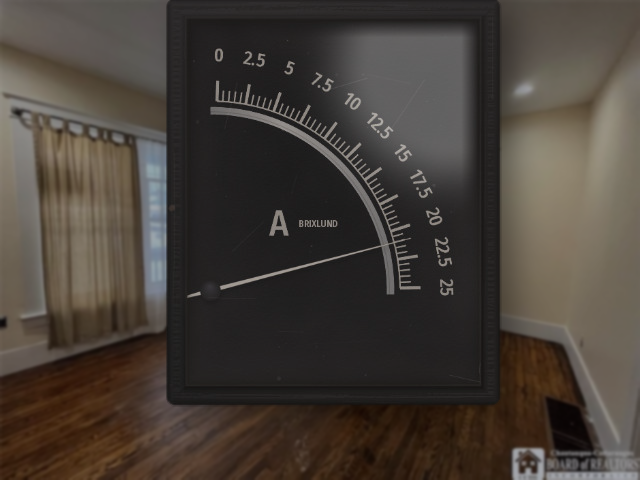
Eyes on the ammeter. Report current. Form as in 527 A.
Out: 21 A
